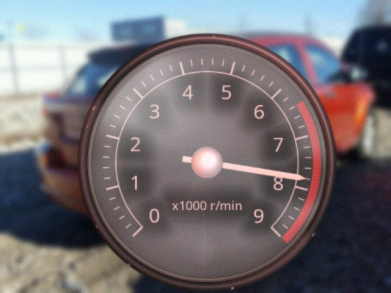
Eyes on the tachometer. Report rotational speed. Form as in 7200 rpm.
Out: 7800 rpm
